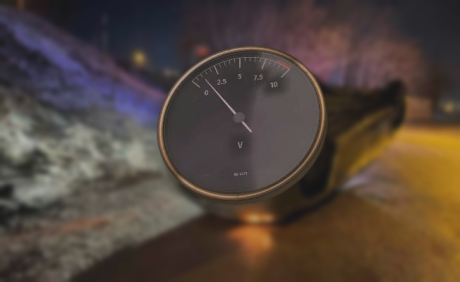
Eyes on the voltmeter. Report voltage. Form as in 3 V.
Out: 1 V
